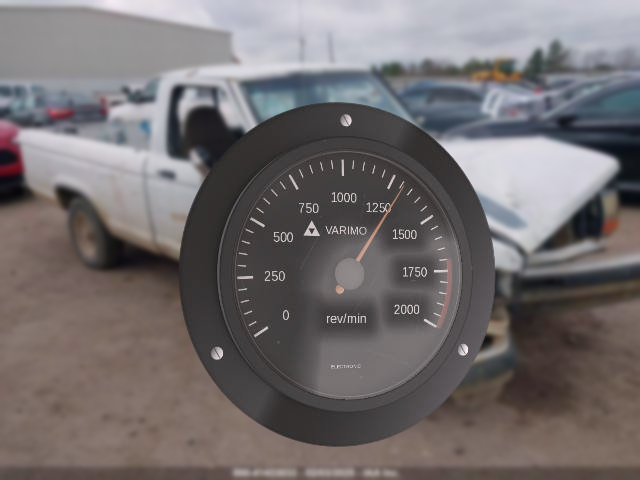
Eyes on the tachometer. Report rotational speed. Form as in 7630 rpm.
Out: 1300 rpm
